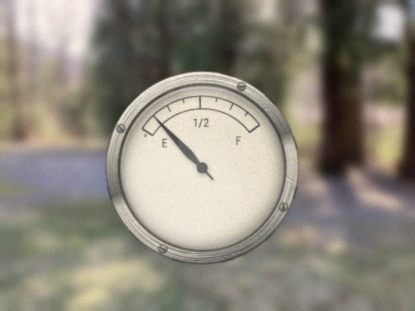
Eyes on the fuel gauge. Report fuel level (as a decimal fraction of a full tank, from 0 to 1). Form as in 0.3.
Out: 0.125
